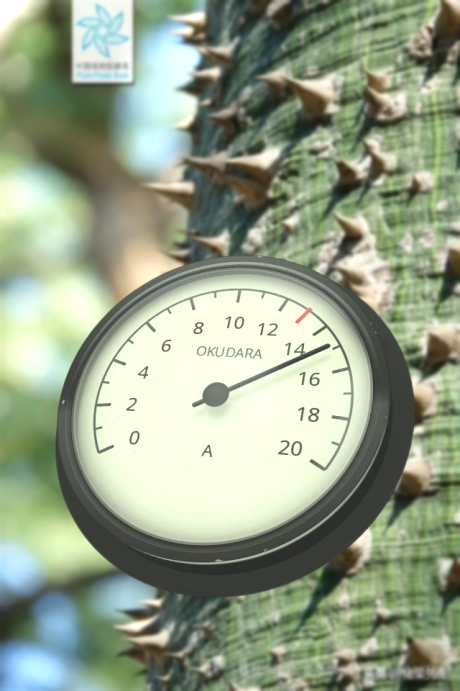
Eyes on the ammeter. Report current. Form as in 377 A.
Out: 15 A
